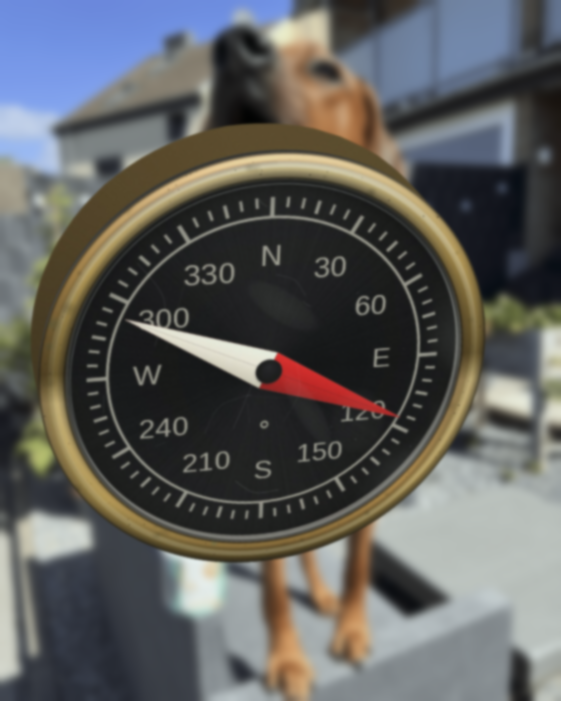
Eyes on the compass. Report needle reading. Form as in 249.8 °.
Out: 115 °
